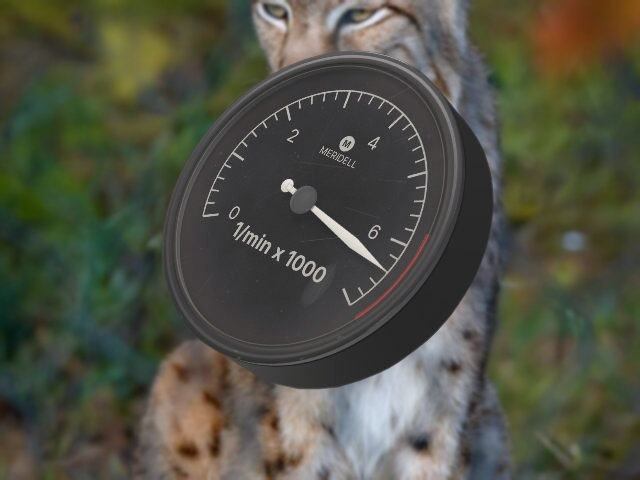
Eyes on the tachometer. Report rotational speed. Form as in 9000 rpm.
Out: 6400 rpm
